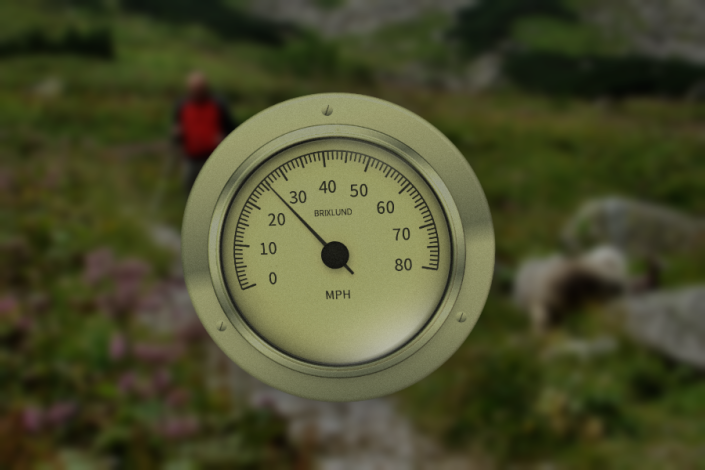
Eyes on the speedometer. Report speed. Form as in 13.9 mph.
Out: 26 mph
